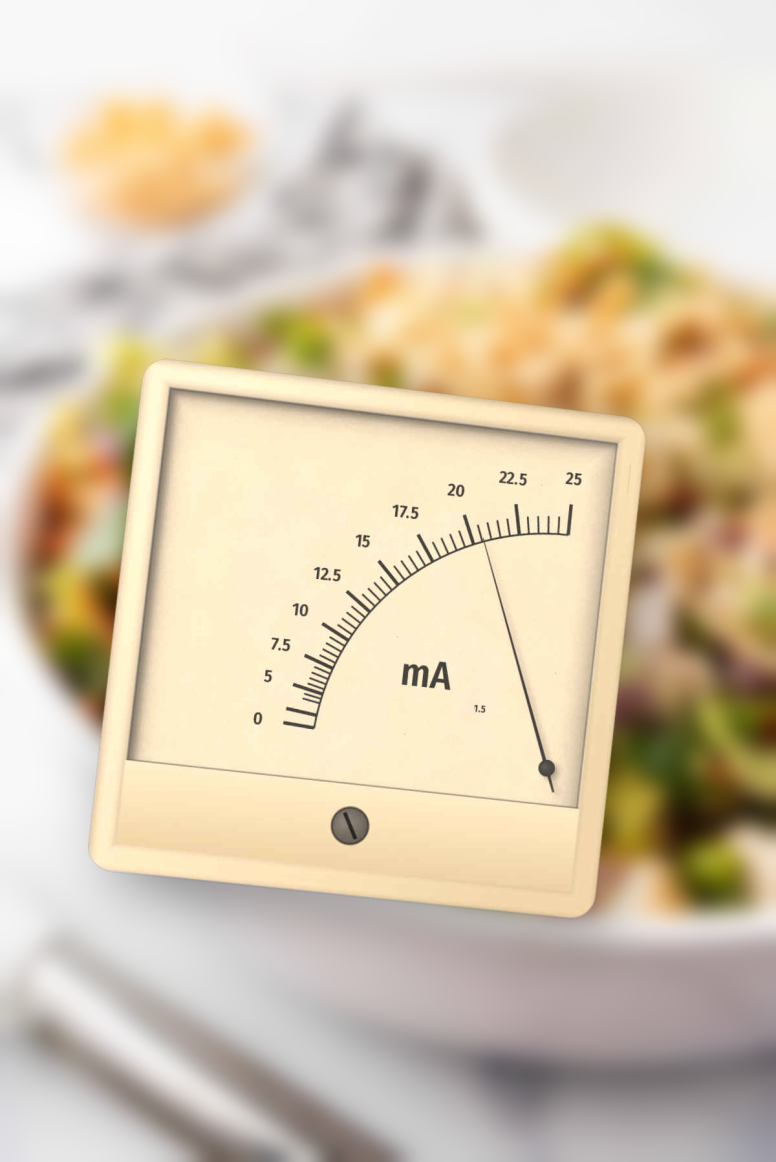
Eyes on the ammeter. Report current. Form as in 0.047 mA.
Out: 20.5 mA
